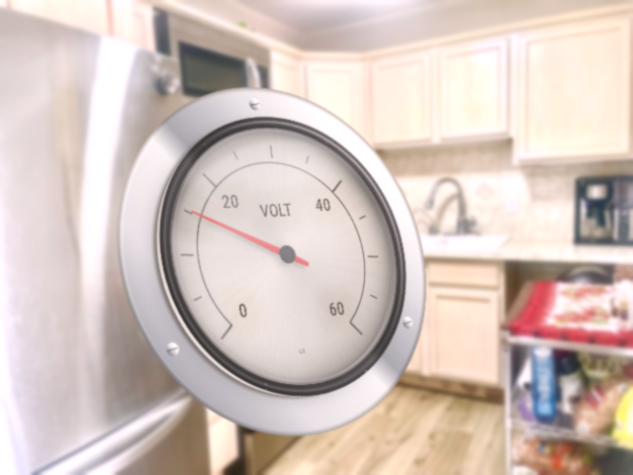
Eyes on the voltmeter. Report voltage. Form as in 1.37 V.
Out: 15 V
